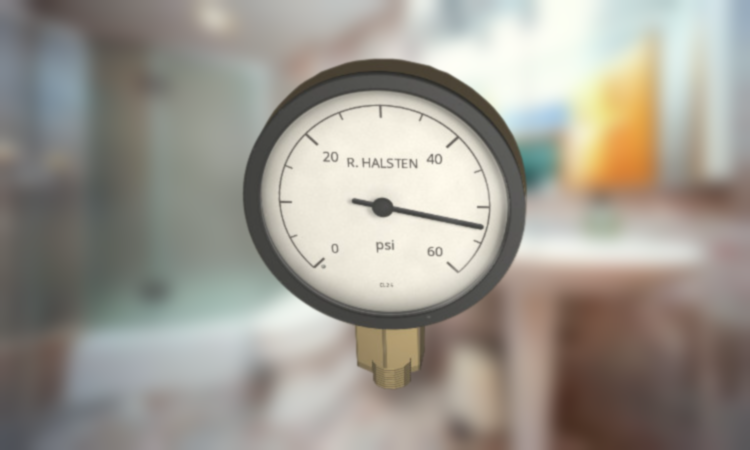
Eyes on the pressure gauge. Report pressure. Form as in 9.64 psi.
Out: 52.5 psi
